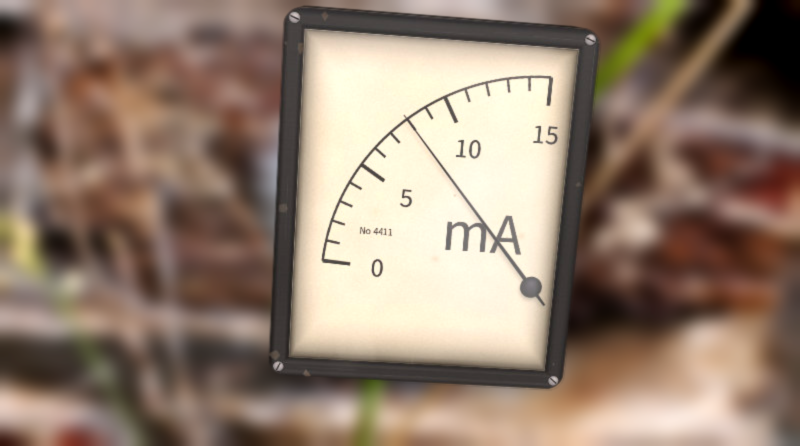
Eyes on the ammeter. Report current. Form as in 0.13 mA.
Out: 8 mA
